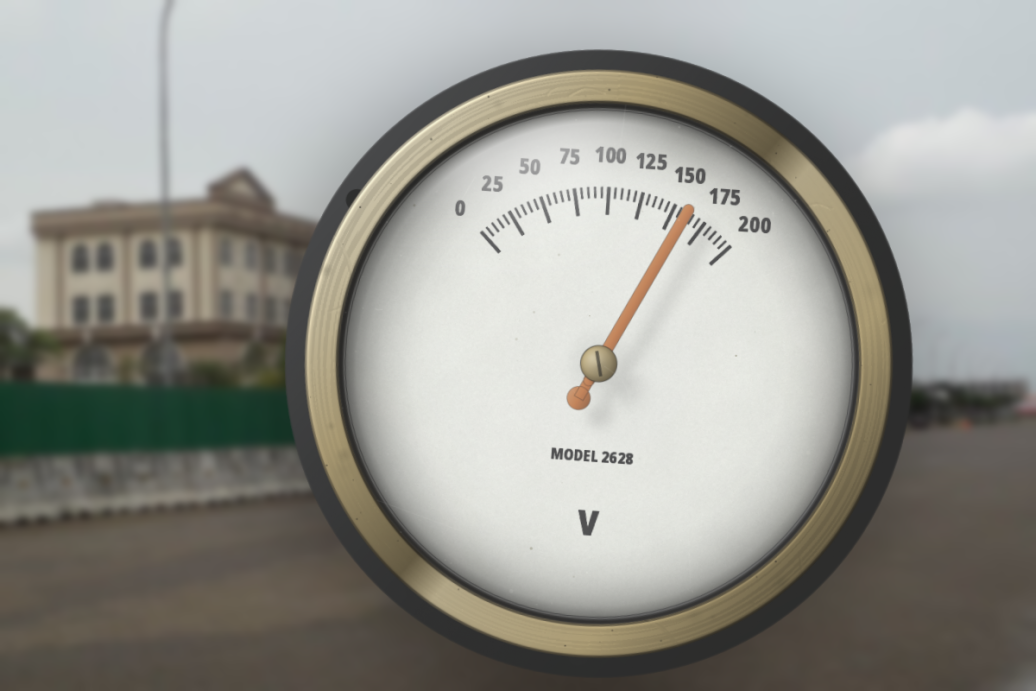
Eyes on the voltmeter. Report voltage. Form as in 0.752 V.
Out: 160 V
